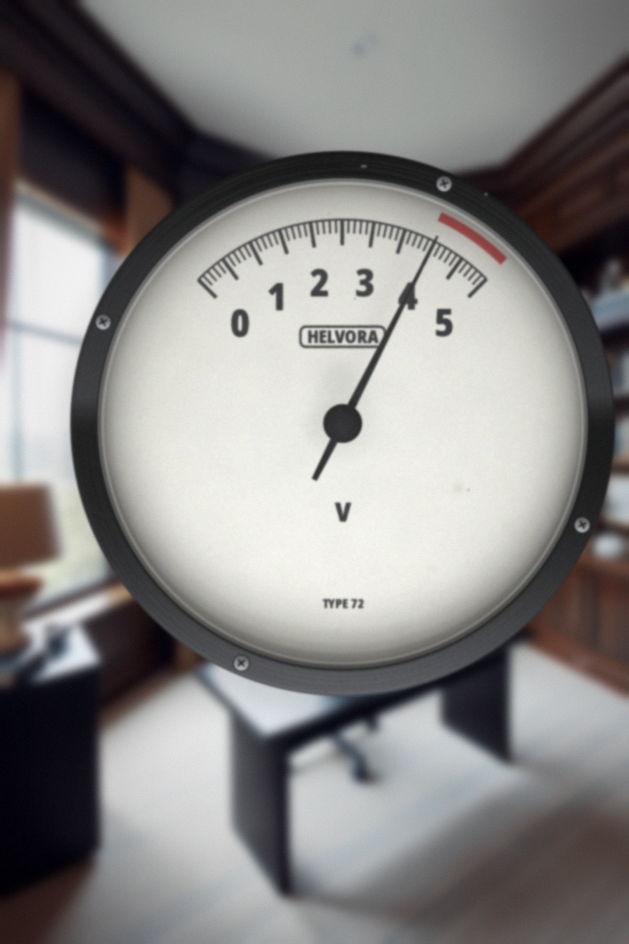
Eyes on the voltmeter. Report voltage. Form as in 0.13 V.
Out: 4 V
